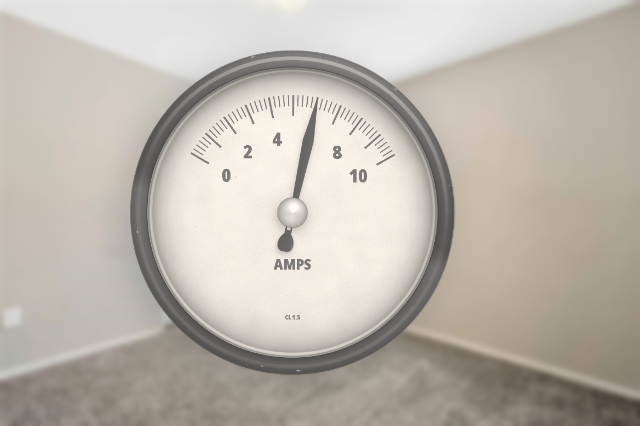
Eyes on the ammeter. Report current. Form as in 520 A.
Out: 6 A
